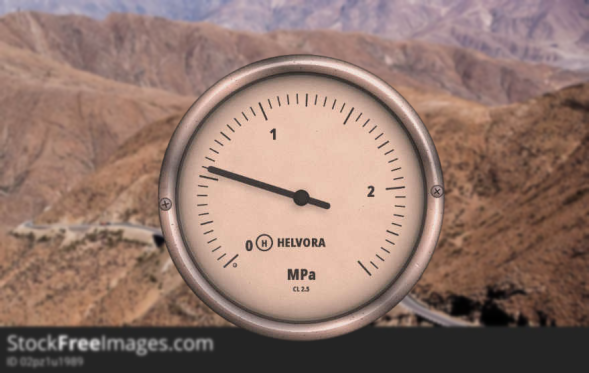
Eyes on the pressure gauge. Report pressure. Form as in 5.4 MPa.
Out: 0.55 MPa
